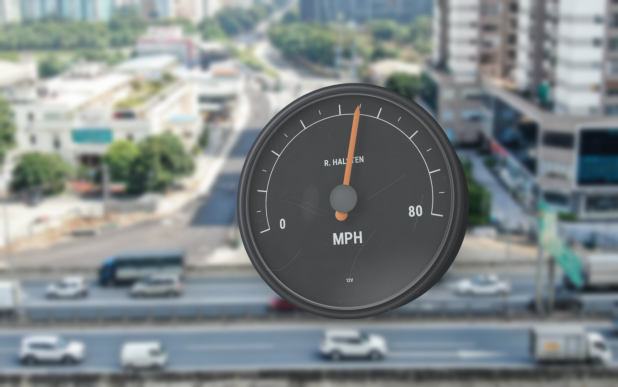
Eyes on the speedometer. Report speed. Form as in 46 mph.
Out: 45 mph
